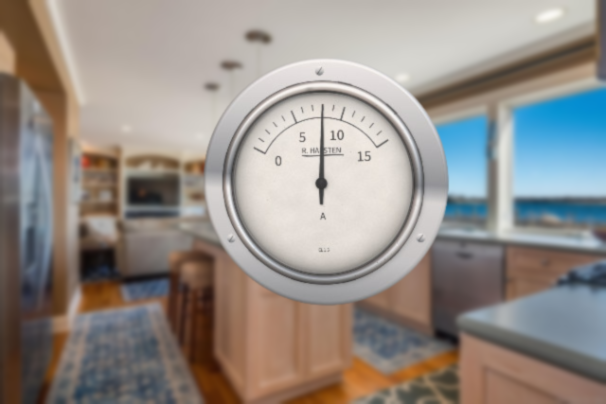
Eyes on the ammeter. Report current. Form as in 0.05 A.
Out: 8 A
